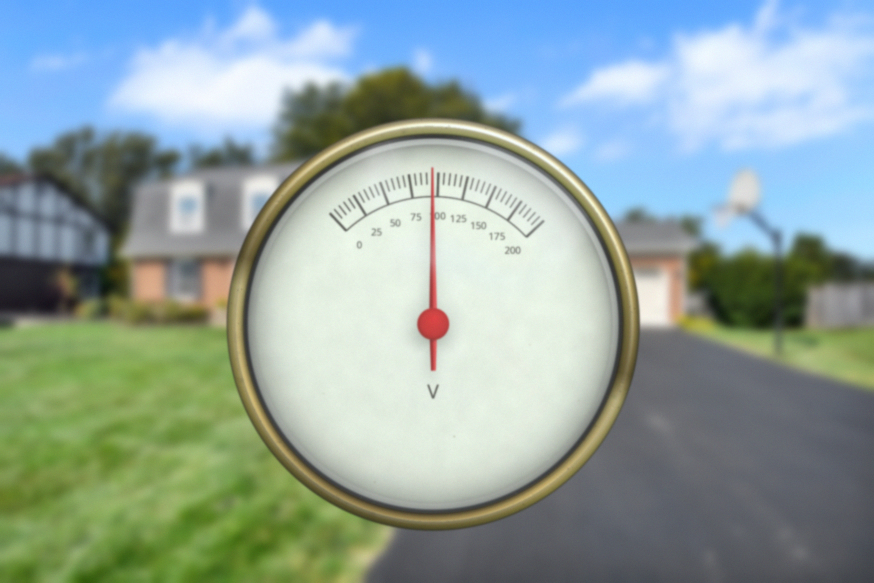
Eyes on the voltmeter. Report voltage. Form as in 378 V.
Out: 95 V
